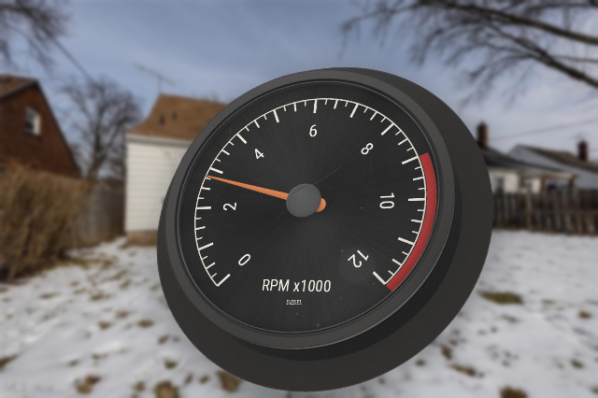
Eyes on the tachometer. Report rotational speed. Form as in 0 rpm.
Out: 2750 rpm
